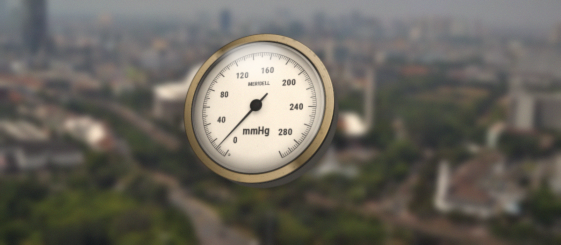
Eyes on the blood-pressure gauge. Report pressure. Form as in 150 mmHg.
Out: 10 mmHg
